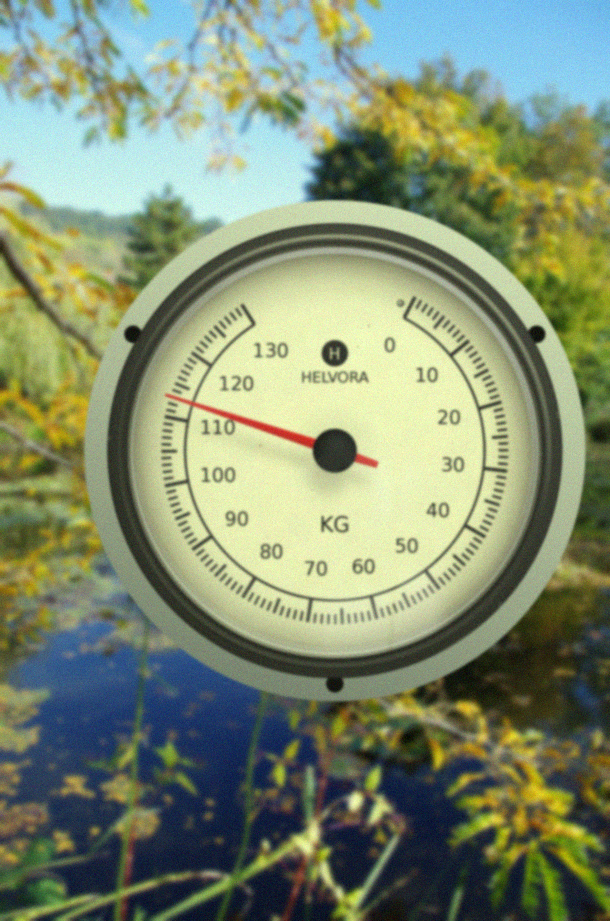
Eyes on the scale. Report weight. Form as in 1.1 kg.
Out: 113 kg
